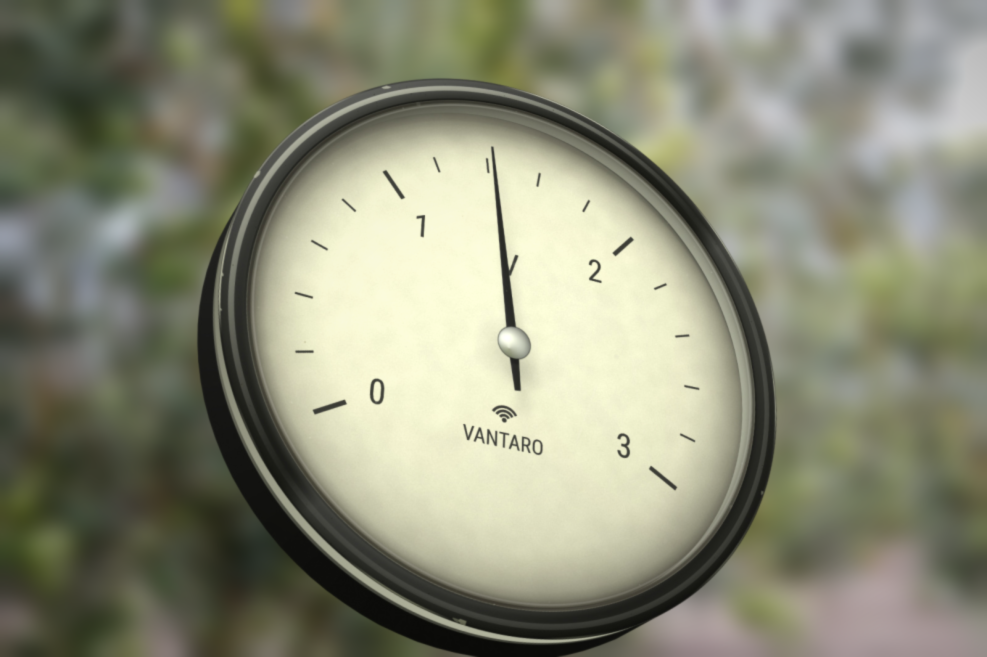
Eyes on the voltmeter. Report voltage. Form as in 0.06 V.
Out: 1.4 V
